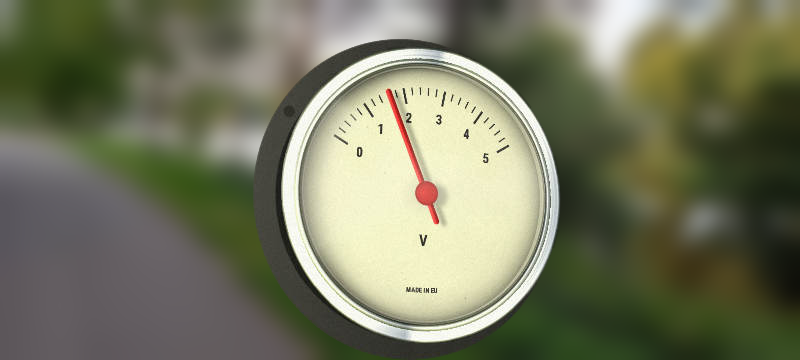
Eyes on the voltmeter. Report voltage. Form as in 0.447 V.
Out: 1.6 V
